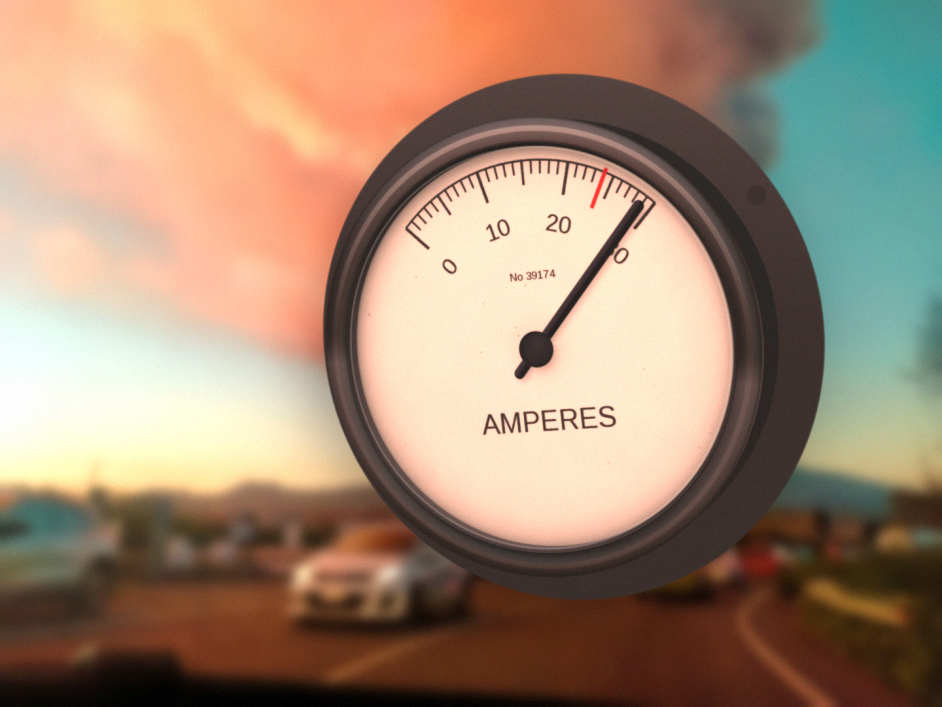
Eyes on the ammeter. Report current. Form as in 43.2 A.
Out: 29 A
